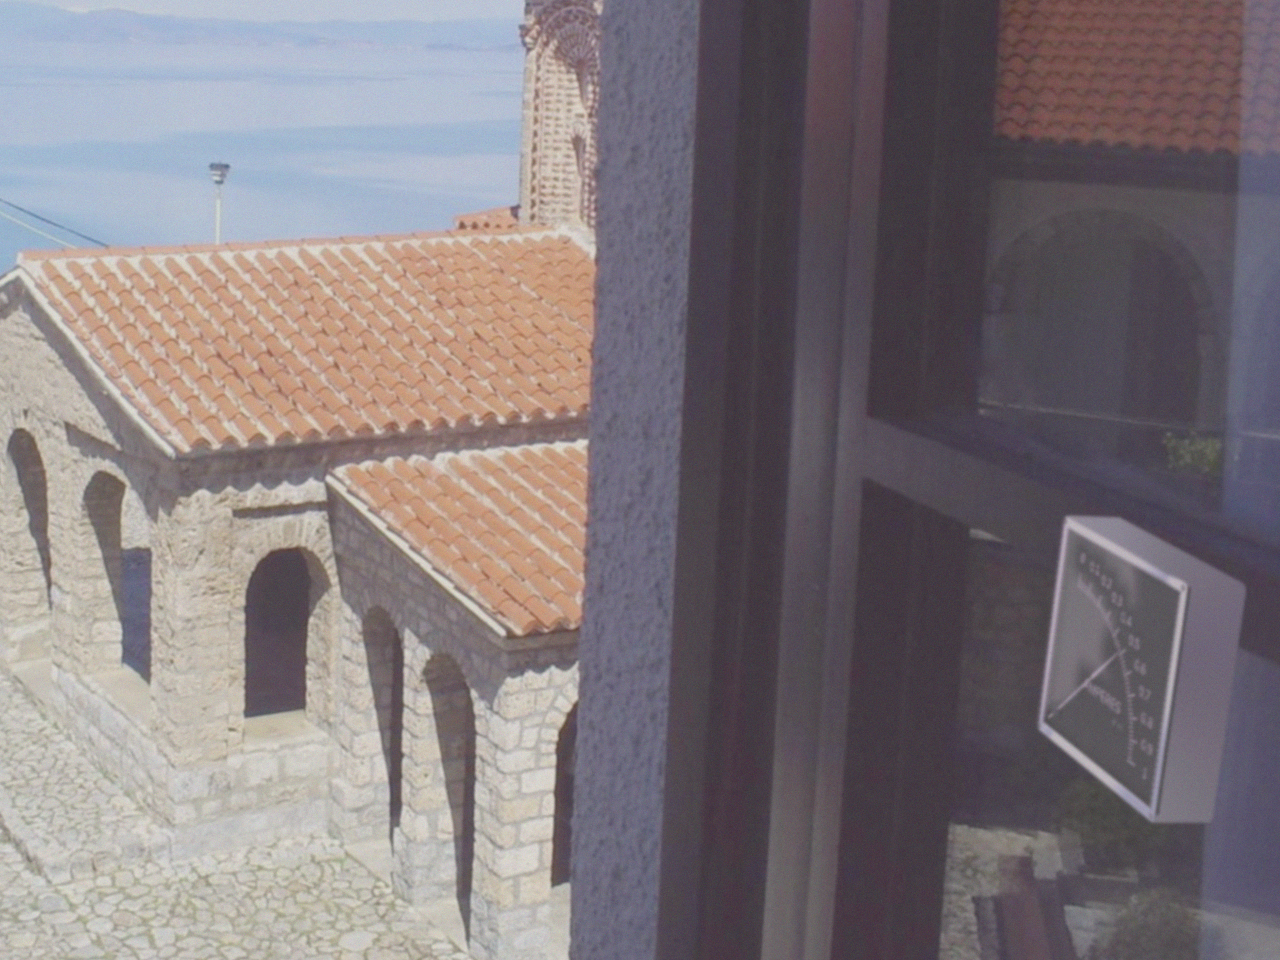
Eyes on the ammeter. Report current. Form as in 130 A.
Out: 0.5 A
